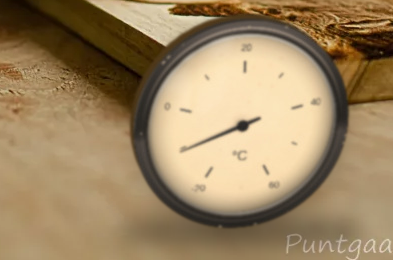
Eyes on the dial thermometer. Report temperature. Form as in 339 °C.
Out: -10 °C
